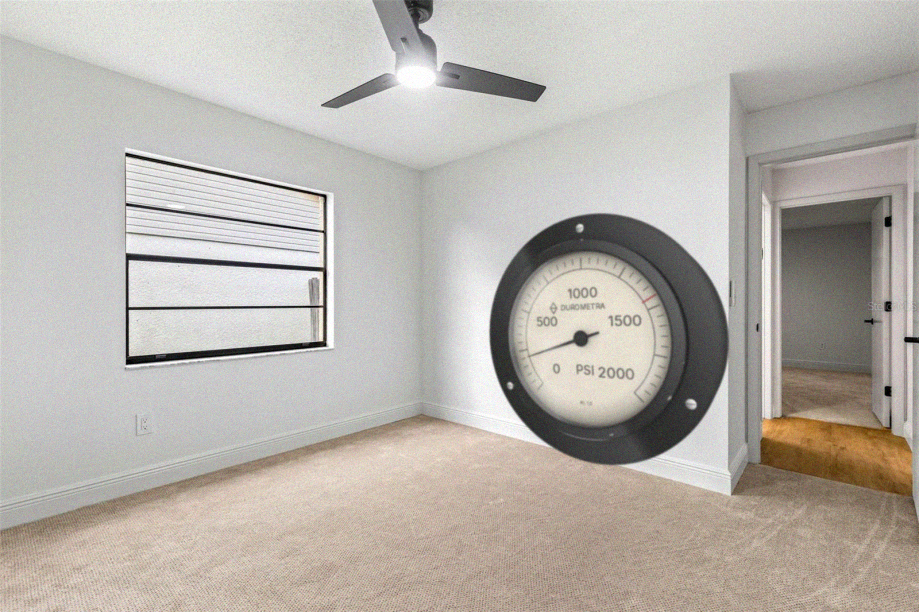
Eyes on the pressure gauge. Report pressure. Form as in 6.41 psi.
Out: 200 psi
